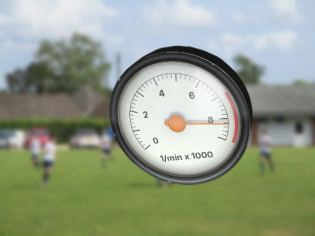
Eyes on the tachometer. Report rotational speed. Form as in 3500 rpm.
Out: 8200 rpm
